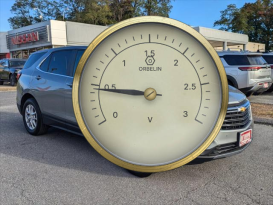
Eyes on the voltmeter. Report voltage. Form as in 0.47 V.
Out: 0.45 V
